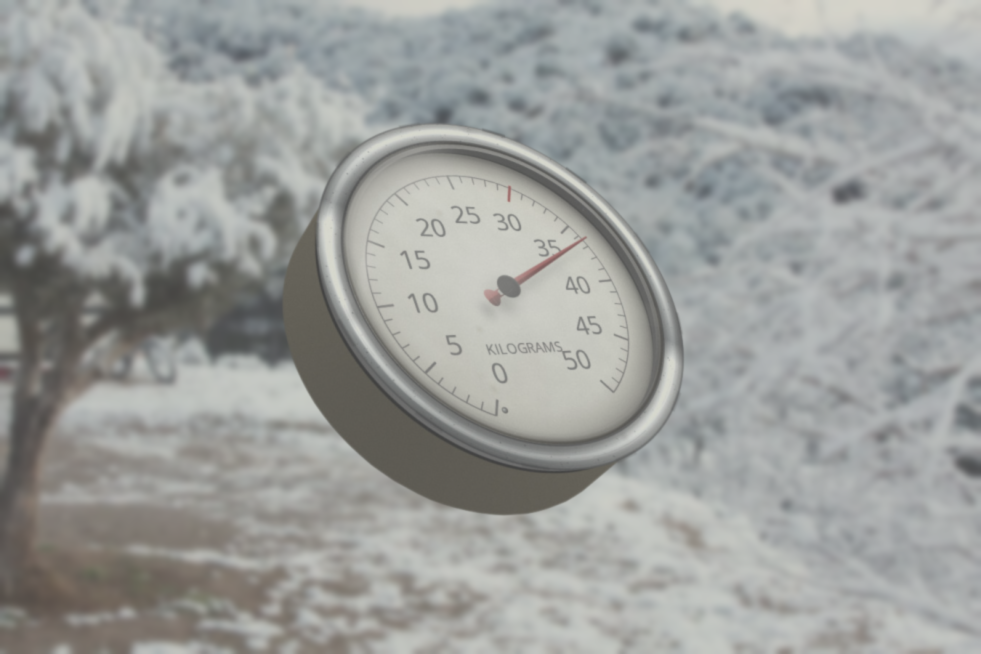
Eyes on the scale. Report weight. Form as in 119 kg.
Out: 36.5 kg
